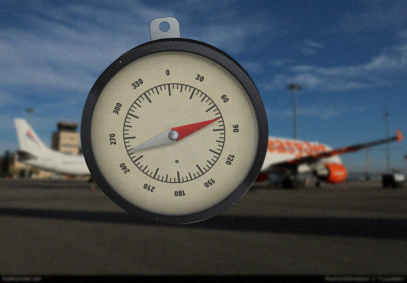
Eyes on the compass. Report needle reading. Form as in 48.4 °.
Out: 75 °
